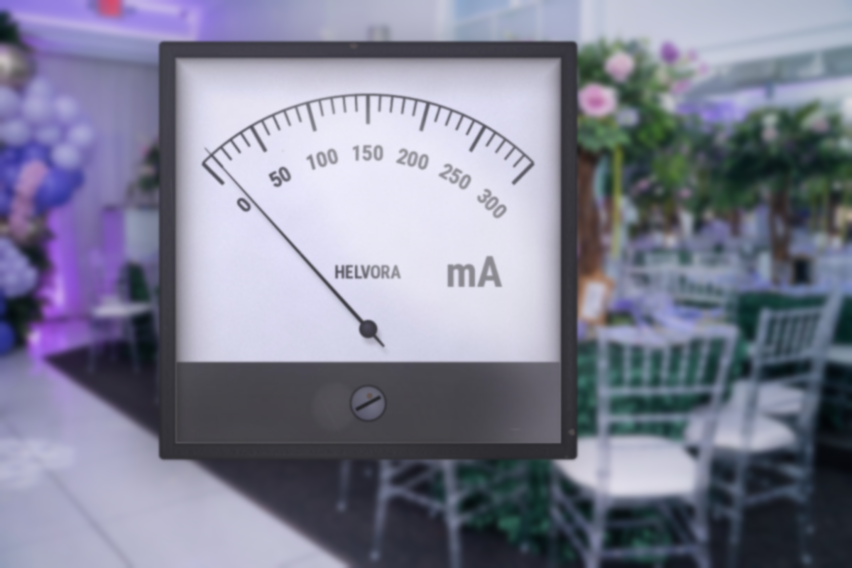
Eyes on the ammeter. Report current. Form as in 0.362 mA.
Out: 10 mA
